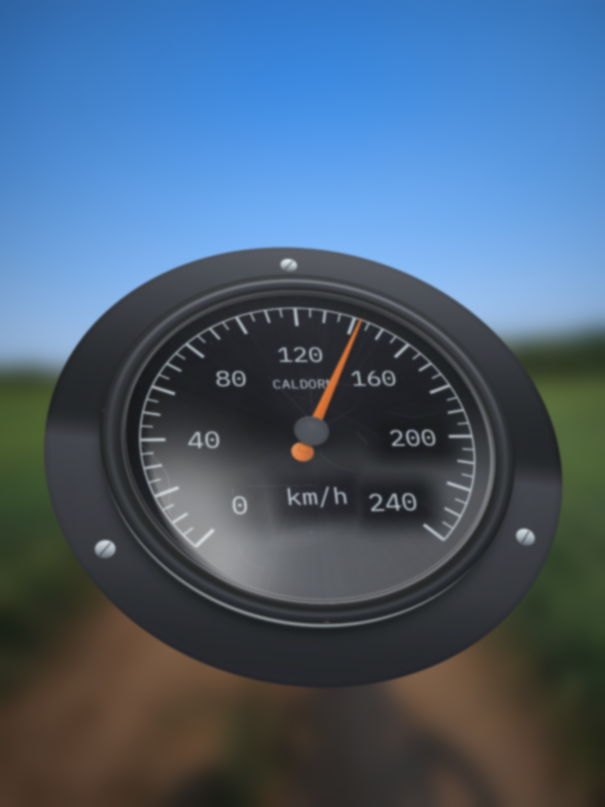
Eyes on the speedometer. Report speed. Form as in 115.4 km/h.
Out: 142.5 km/h
